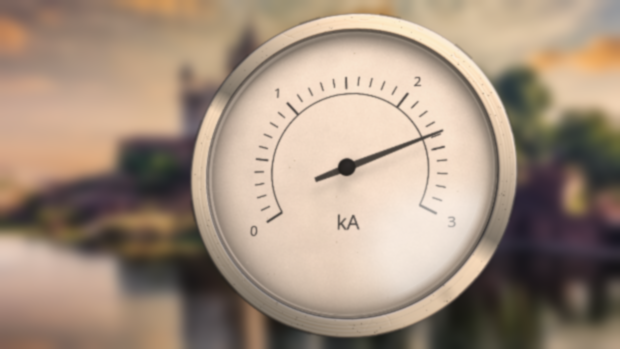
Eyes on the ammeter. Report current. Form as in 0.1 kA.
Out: 2.4 kA
